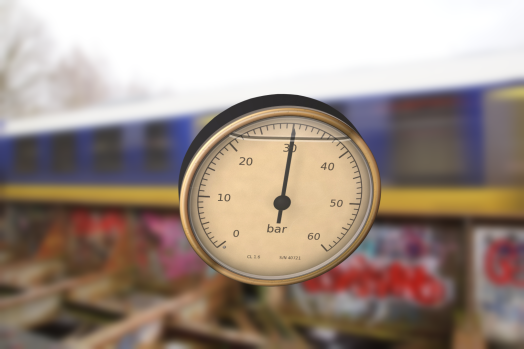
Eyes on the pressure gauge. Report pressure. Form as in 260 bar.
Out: 30 bar
